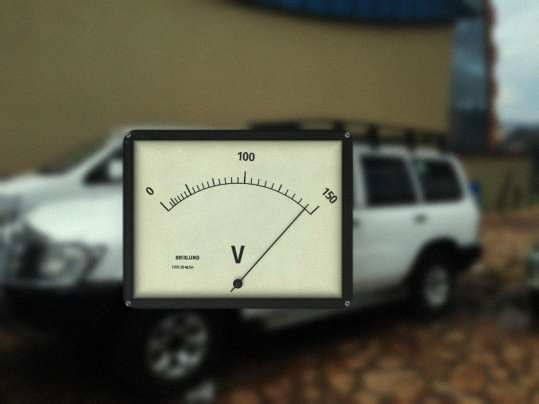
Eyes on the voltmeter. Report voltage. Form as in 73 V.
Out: 145 V
